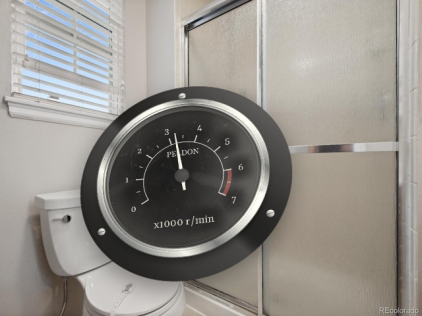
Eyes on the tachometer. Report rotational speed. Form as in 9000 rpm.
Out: 3250 rpm
